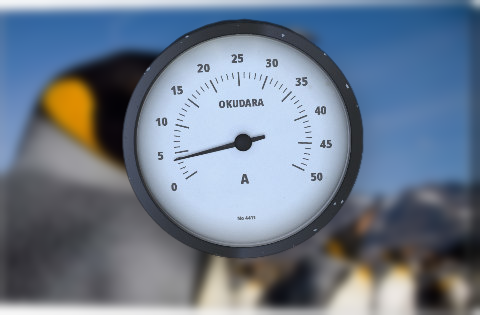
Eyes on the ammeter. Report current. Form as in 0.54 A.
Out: 4 A
